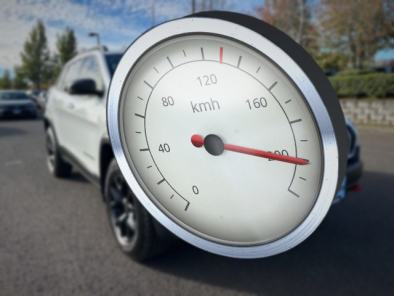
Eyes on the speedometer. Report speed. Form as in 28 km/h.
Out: 200 km/h
